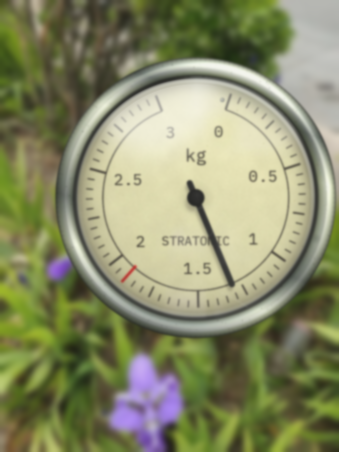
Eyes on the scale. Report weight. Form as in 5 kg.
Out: 1.3 kg
